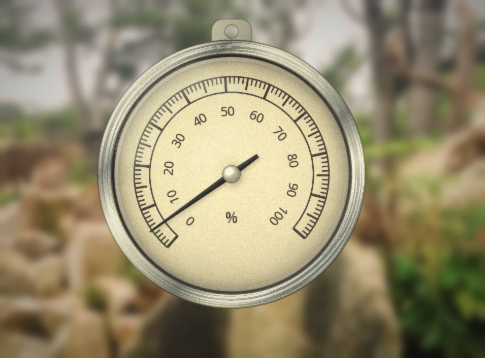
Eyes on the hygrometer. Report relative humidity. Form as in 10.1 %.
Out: 5 %
